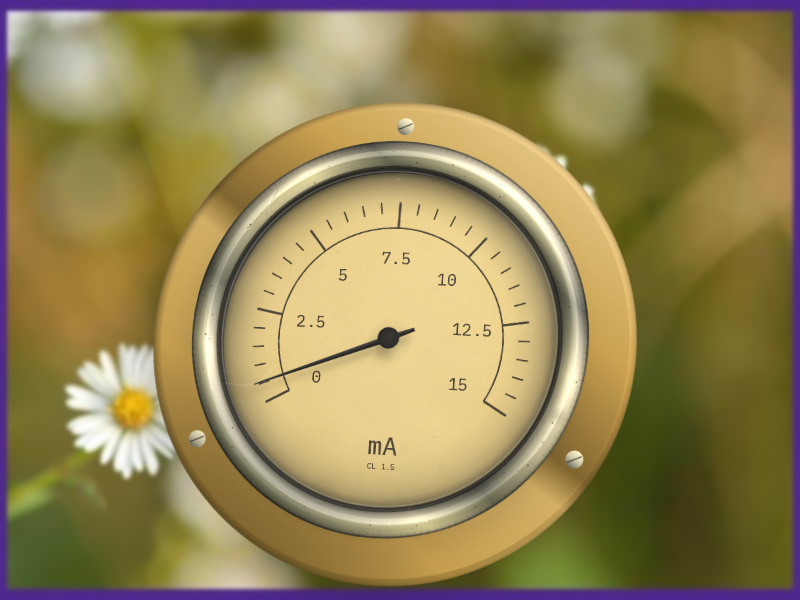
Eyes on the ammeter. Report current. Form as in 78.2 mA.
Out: 0.5 mA
